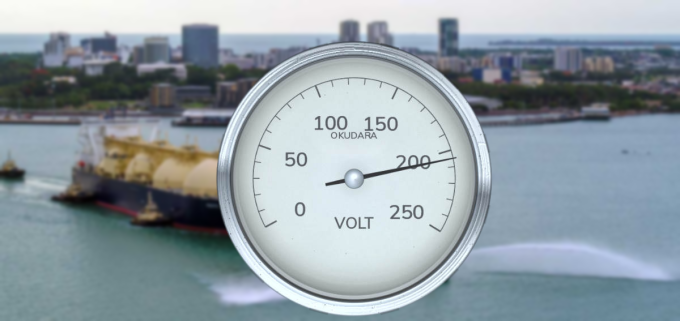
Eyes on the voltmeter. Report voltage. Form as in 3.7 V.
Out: 205 V
